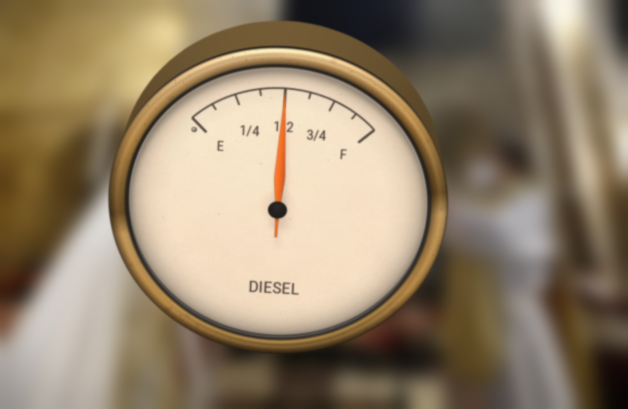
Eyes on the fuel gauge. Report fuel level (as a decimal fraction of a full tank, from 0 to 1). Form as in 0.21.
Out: 0.5
